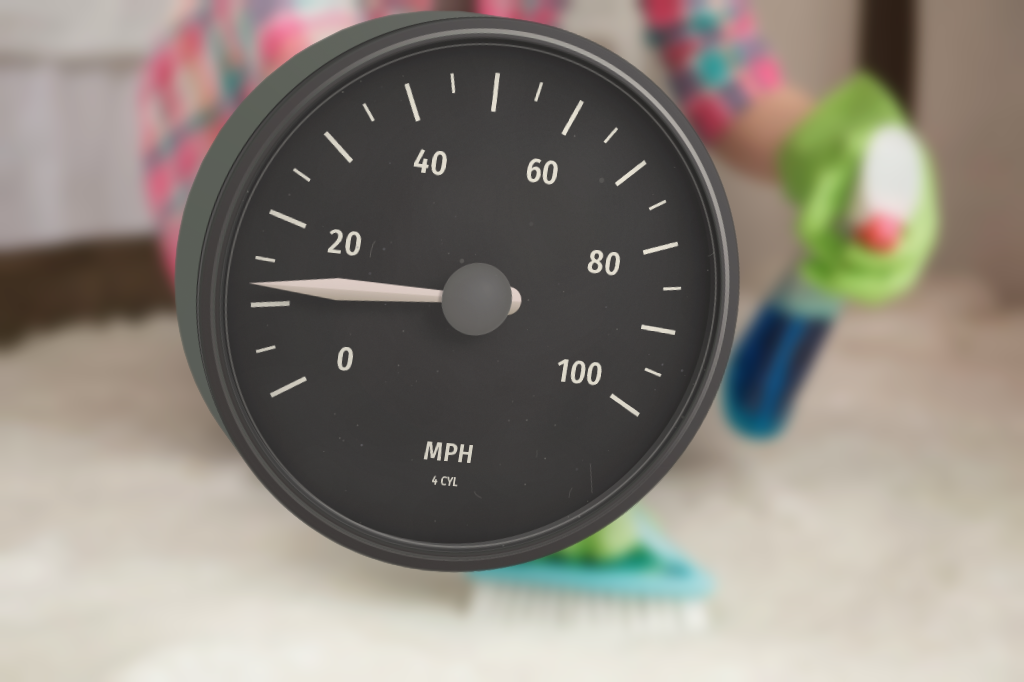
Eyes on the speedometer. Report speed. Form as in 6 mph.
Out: 12.5 mph
